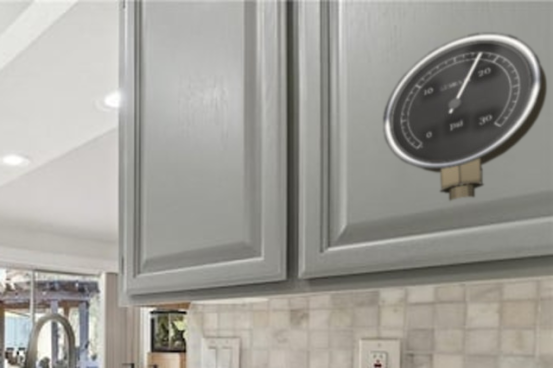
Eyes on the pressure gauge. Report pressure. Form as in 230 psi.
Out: 18 psi
